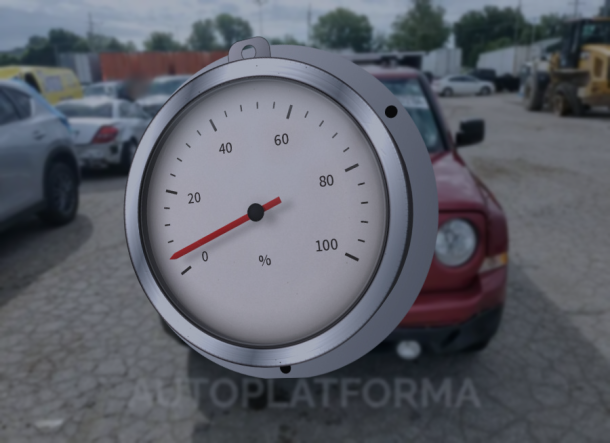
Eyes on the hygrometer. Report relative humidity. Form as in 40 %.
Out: 4 %
